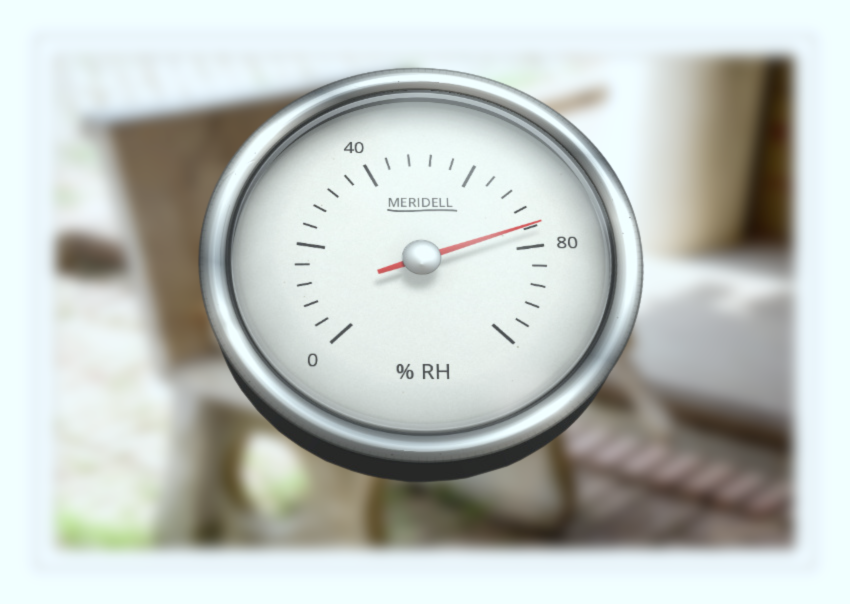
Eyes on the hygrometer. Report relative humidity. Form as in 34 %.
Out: 76 %
